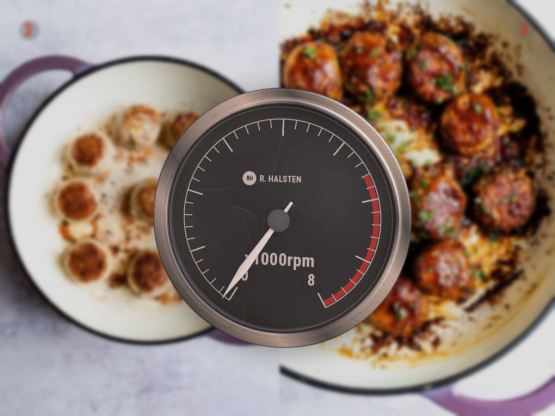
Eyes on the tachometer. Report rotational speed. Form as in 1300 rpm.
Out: 100 rpm
